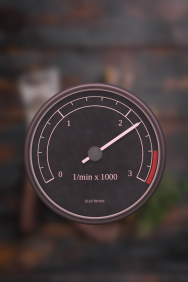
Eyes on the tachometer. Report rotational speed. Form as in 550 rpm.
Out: 2200 rpm
